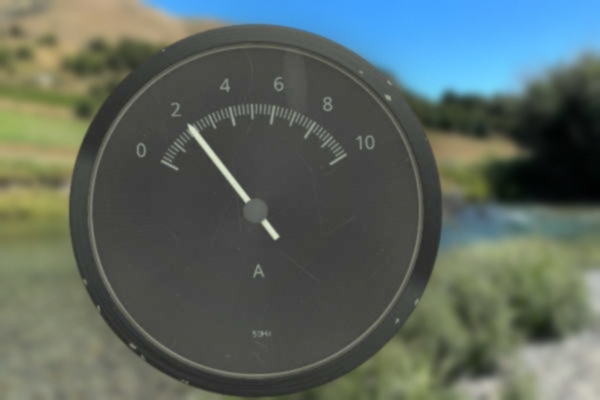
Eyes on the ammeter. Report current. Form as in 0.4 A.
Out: 2 A
